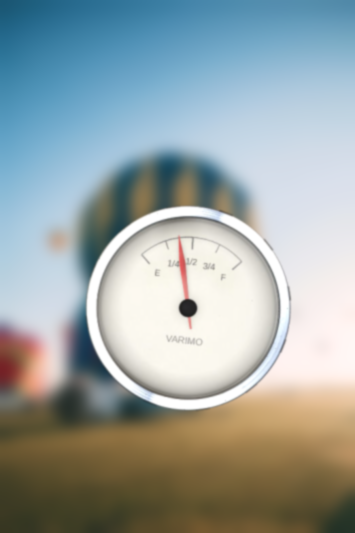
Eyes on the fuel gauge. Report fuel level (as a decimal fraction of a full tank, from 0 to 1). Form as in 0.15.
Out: 0.375
